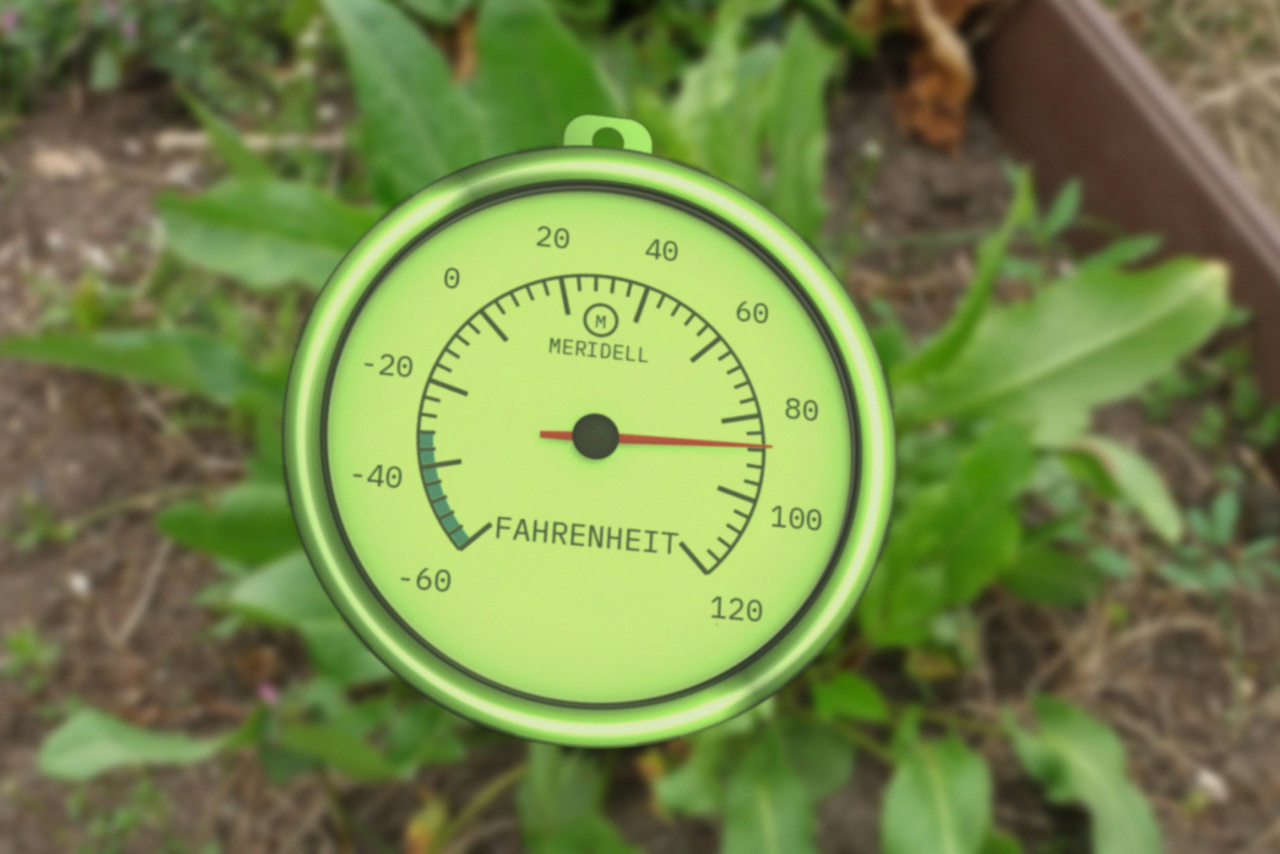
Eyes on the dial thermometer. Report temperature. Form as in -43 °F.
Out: 88 °F
